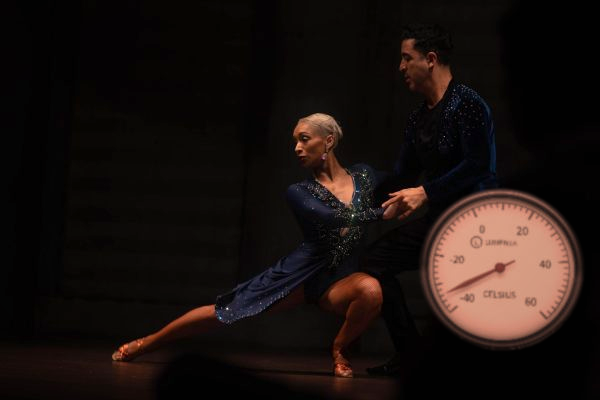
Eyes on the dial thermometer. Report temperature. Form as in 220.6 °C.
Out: -34 °C
